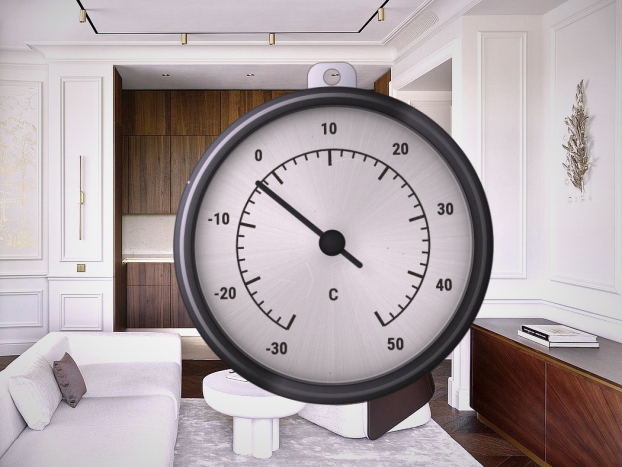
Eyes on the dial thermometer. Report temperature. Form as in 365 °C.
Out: -3 °C
